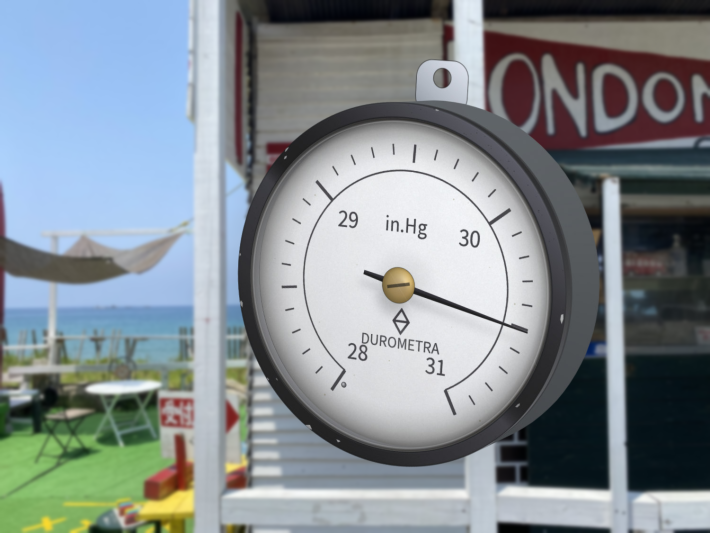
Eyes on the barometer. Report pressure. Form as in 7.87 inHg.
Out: 30.5 inHg
